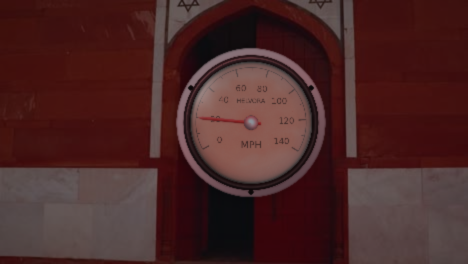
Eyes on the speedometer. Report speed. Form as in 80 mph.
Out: 20 mph
